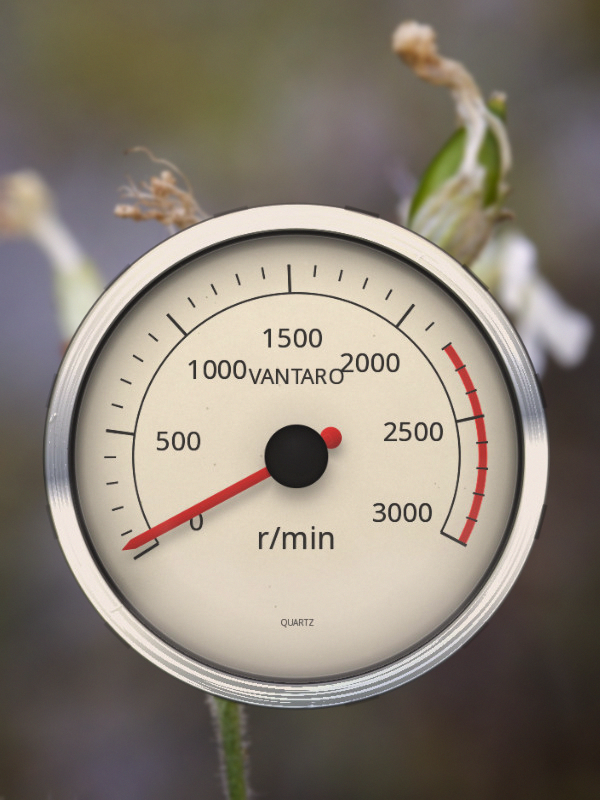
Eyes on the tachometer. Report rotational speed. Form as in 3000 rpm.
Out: 50 rpm
